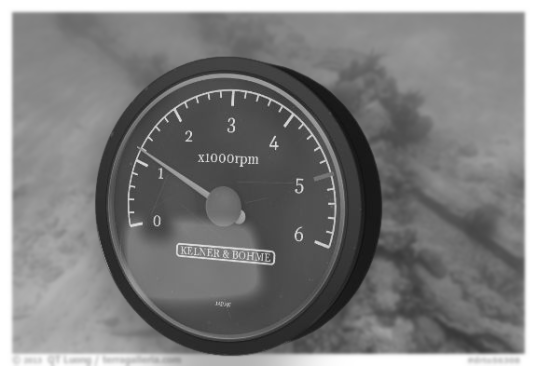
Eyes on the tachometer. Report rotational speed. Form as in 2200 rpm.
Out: 1200 rpm
